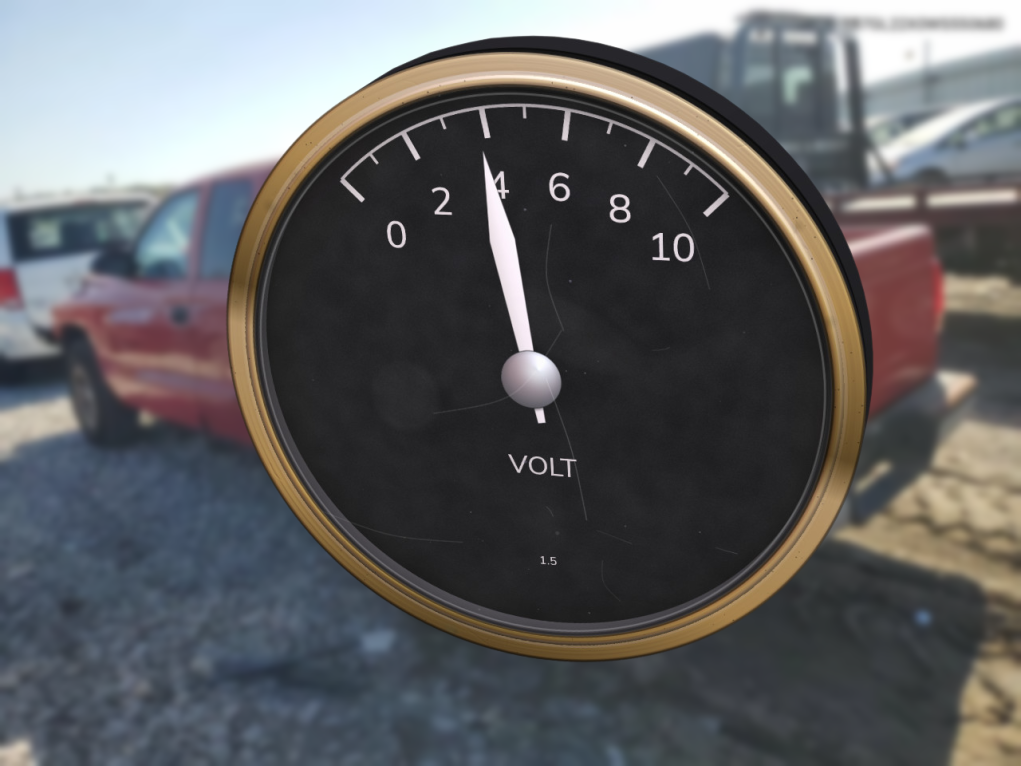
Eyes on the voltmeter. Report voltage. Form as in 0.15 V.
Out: 4 V
